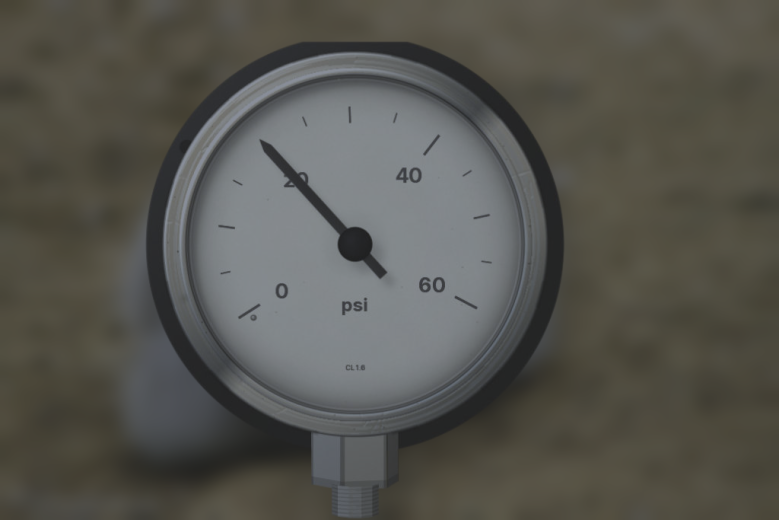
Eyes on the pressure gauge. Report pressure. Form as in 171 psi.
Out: 20 psi
